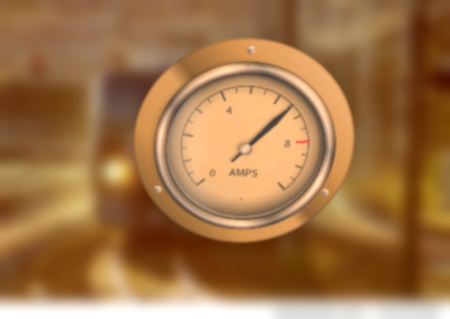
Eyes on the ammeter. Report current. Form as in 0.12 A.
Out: 6.5 A
